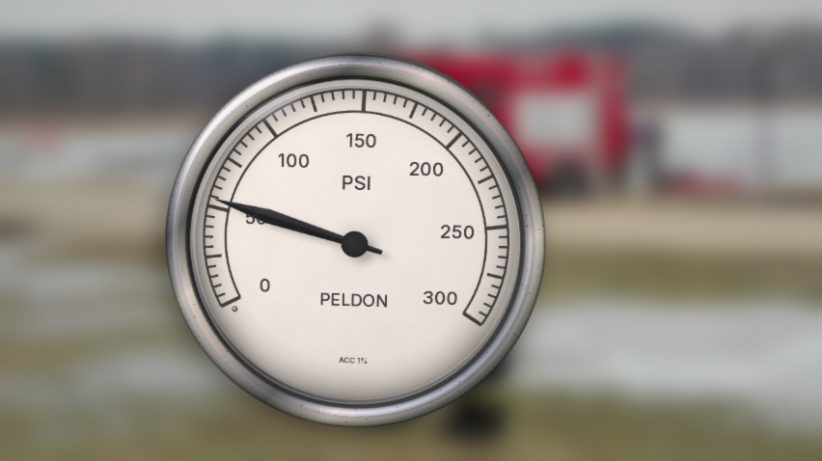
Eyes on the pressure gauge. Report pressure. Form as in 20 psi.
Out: 55 psi
